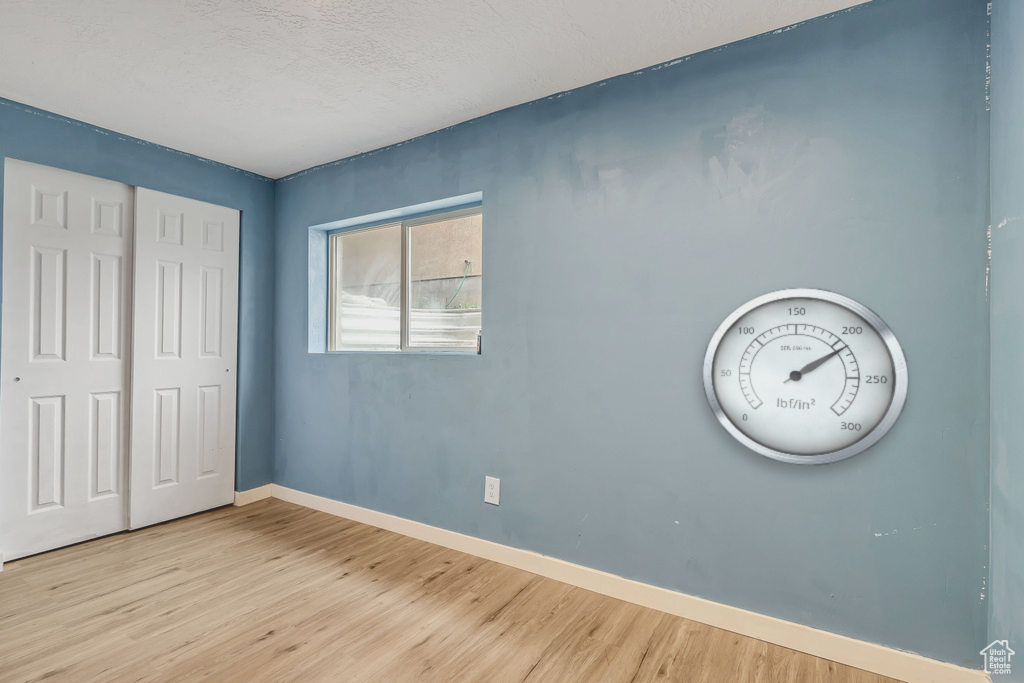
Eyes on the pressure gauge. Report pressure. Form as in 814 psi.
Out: 210 psi
